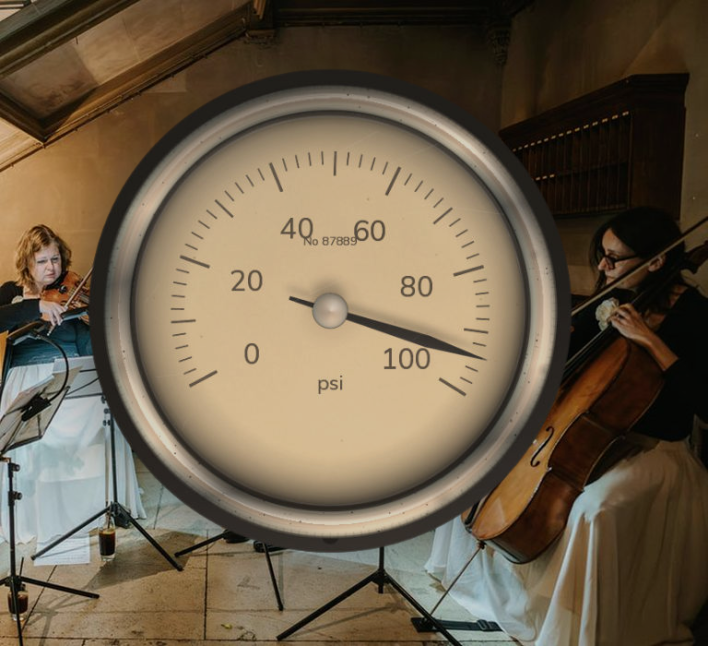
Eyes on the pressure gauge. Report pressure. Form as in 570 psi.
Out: 94 psi
